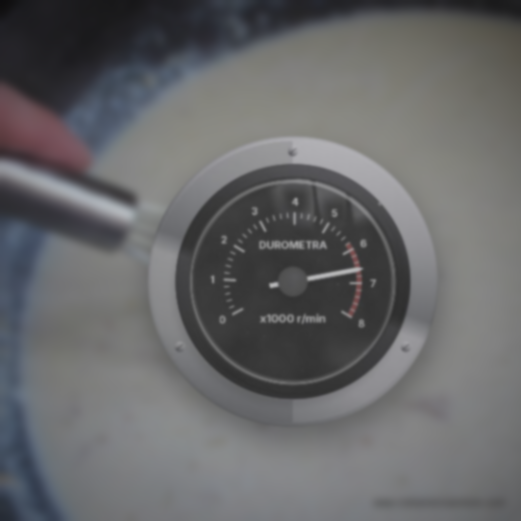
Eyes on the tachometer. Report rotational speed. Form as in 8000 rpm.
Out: 6600 rpm
